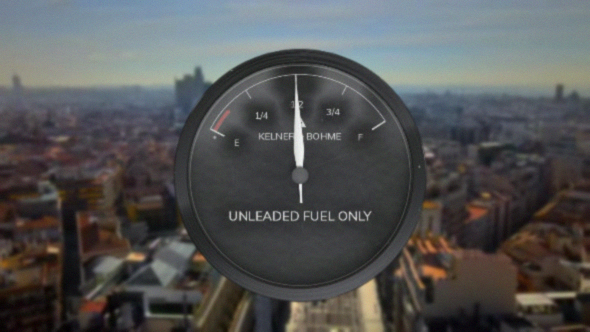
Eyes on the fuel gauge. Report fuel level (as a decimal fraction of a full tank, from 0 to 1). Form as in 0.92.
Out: 0.5
